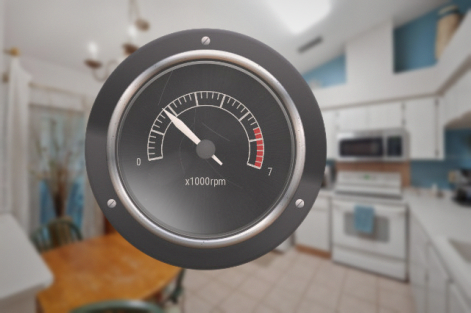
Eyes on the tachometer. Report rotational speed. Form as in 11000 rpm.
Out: 1800 rpm
